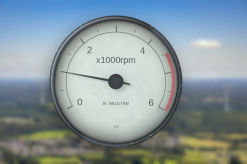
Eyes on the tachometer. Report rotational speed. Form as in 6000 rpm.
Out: 1000 rpm
